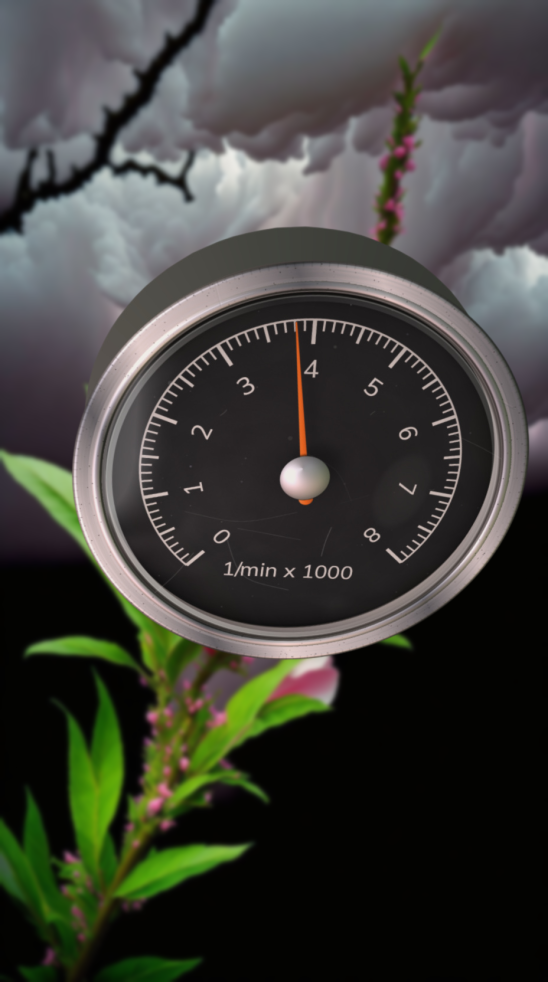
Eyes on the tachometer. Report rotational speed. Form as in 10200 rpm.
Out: 3800 rpm
